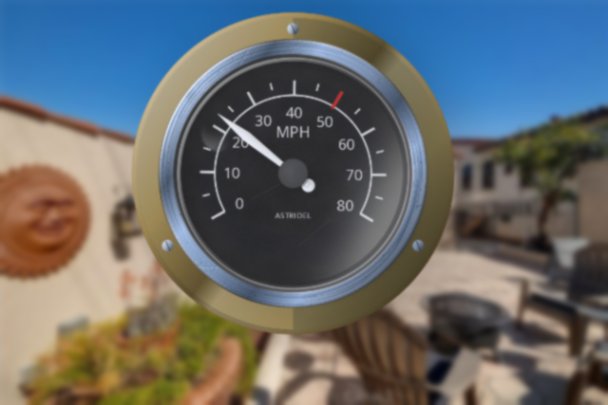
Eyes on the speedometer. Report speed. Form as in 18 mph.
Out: 22.5 mph
